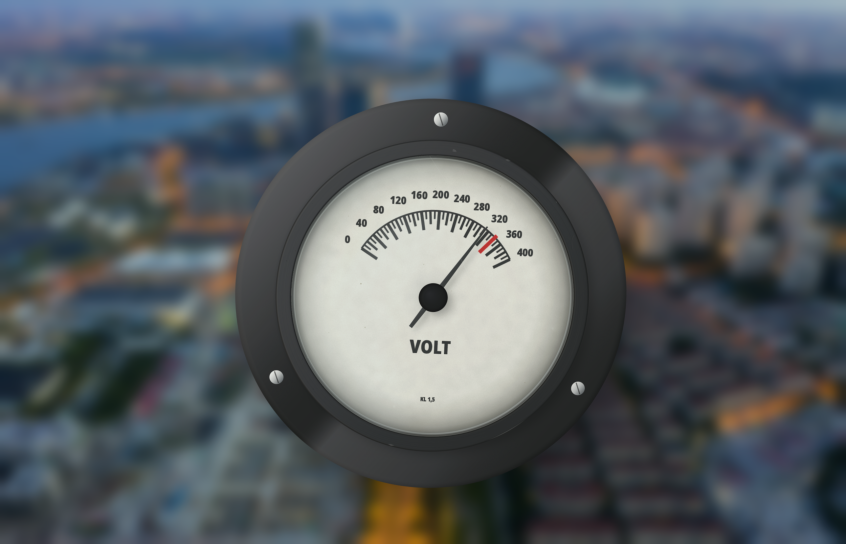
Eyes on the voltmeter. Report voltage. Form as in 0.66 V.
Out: 310 V
